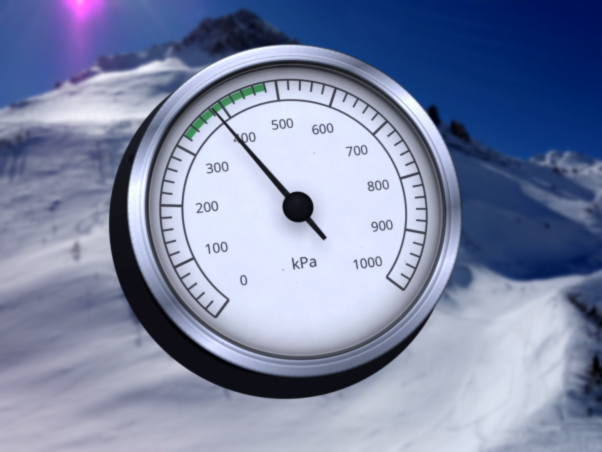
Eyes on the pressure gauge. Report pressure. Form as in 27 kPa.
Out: 380 kPa
